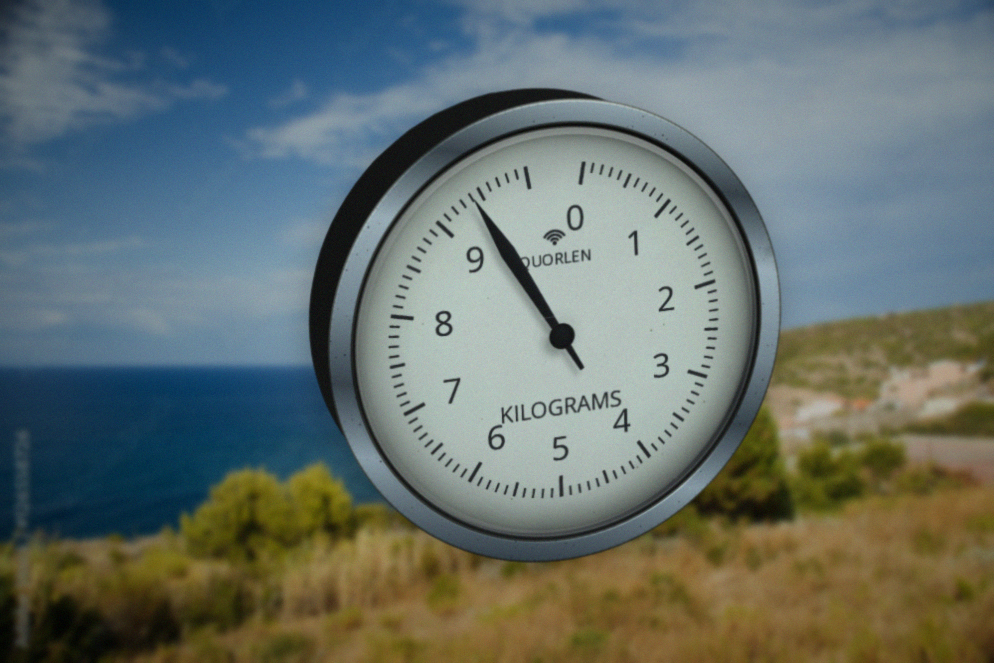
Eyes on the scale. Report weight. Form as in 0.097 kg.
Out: 9.4 kg
